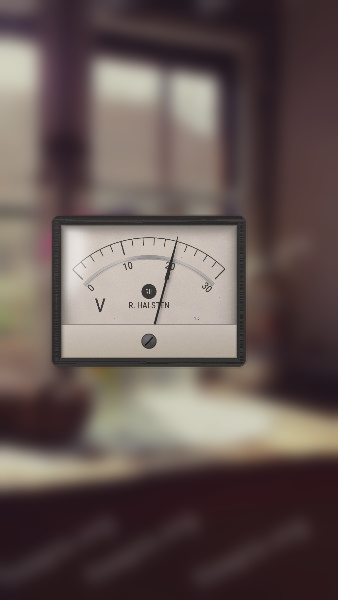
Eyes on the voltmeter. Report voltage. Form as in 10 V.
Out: 20 V
